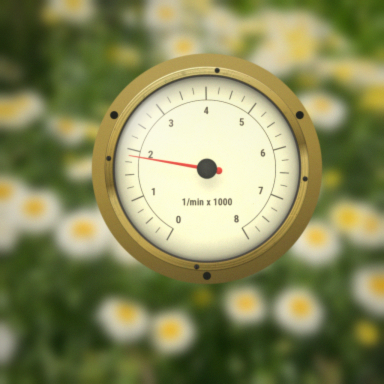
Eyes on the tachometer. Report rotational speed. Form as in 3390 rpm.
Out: 1875 rpm
